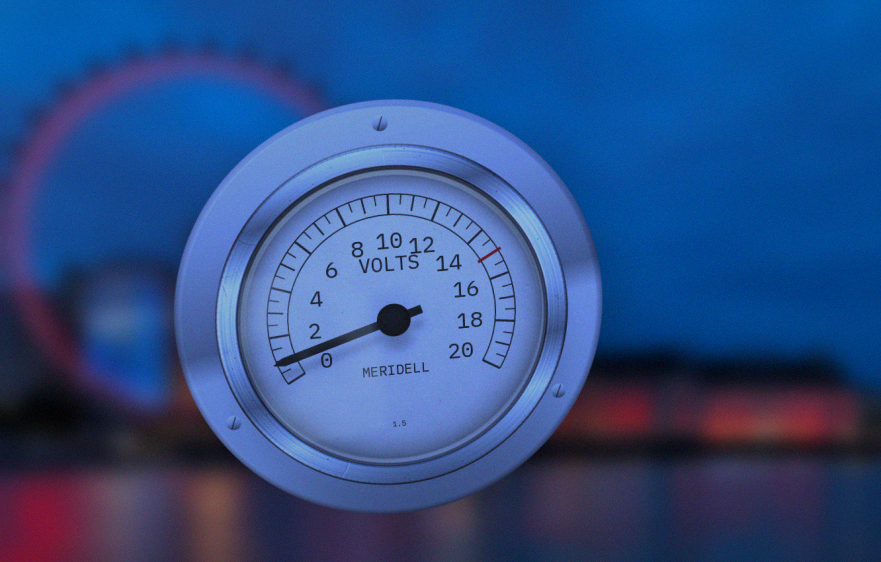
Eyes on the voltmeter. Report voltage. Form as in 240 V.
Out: 1 V
